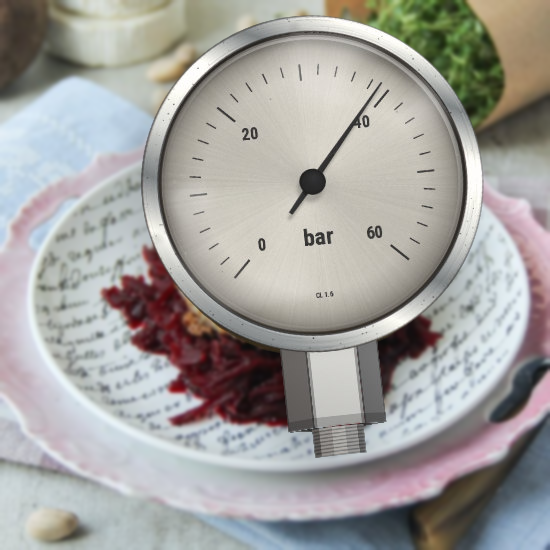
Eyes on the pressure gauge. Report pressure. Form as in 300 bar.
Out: 39 bar
